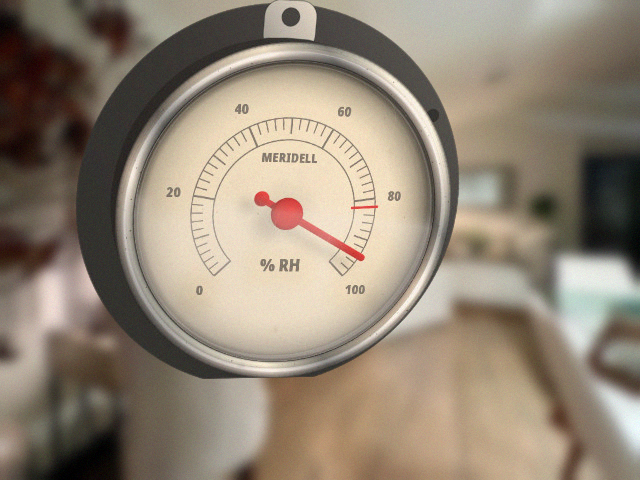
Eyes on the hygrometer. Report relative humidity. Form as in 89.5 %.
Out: 94 %
